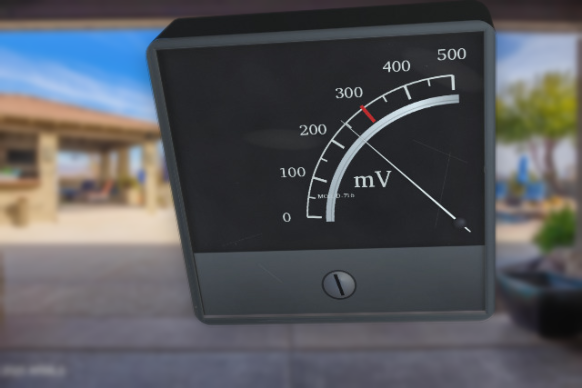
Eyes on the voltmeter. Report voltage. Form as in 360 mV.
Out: 250 mV
